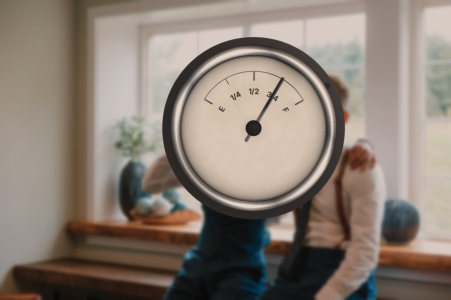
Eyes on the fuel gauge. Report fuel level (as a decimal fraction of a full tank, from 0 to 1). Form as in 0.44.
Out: 0.75
